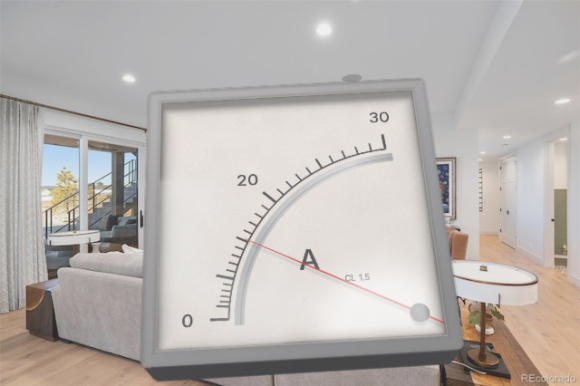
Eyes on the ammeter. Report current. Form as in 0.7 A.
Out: 15 A
